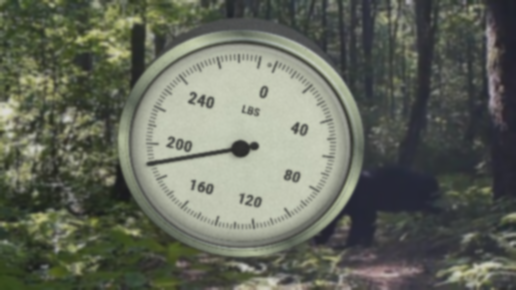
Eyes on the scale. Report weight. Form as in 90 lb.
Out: 190 lb
